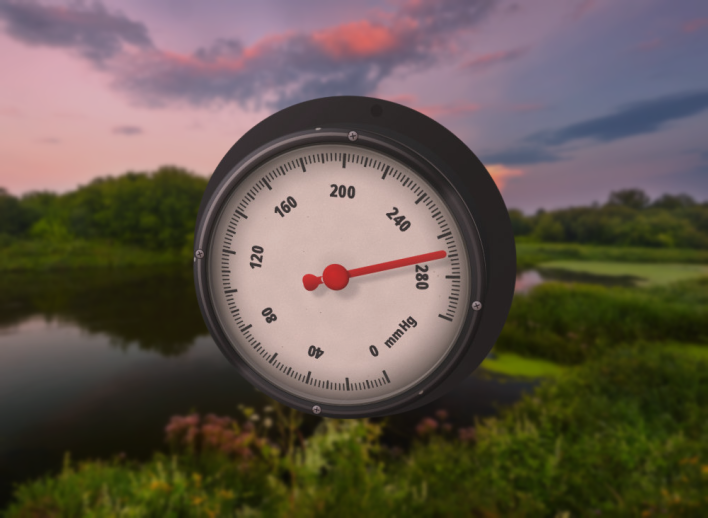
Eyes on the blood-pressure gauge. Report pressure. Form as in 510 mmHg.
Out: 268 mmHg
